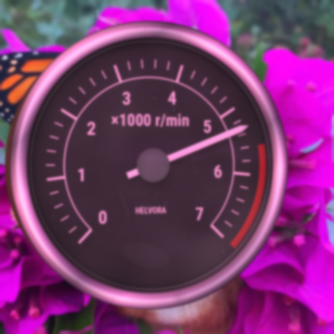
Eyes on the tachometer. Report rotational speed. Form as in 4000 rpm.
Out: 5300 rpm
